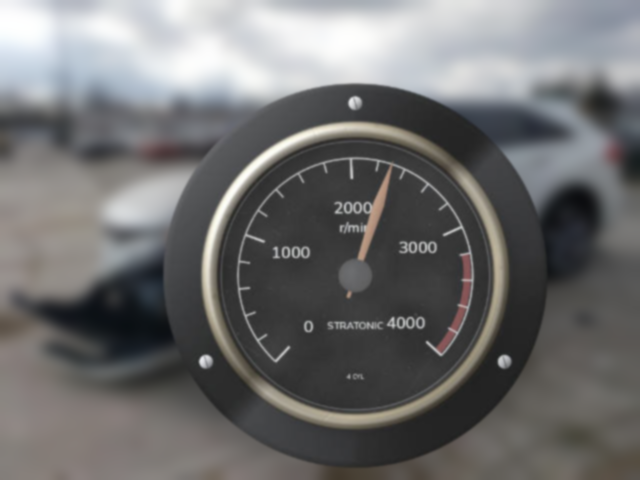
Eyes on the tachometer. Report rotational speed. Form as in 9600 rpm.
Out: 2300 rpm
